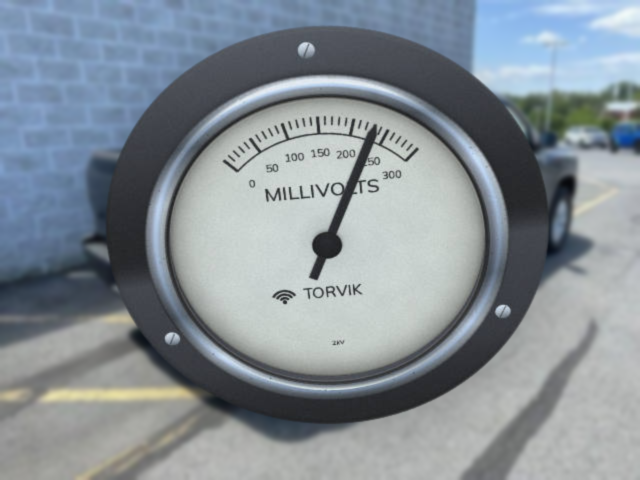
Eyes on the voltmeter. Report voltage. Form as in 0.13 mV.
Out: 230 mV
